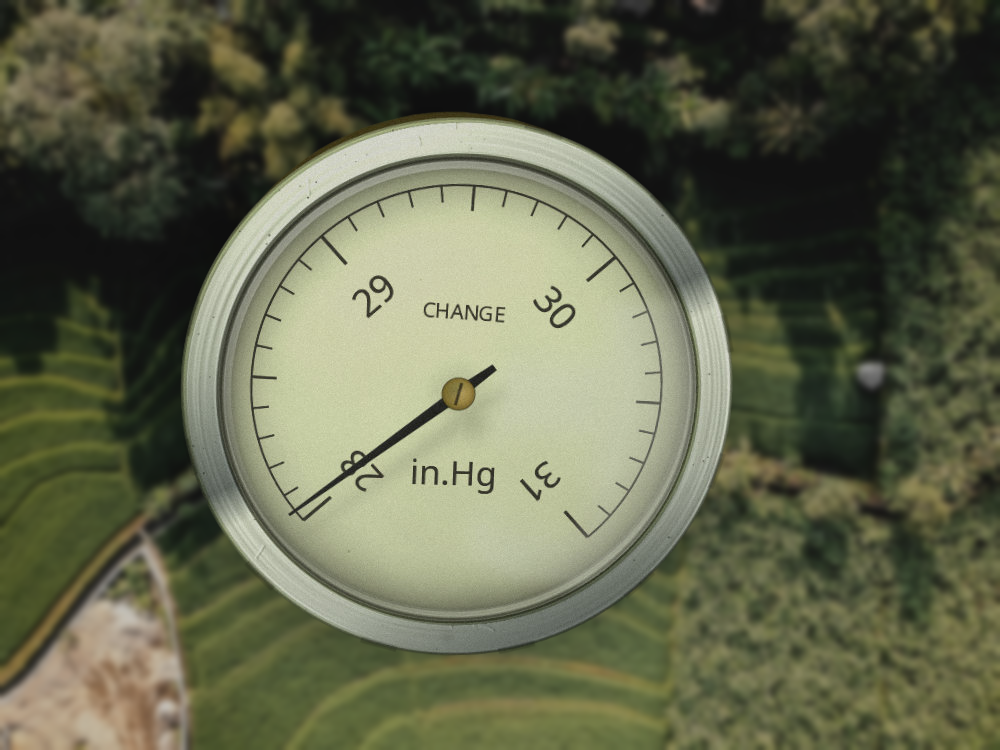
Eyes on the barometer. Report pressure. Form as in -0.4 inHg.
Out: 28.05 inHg
